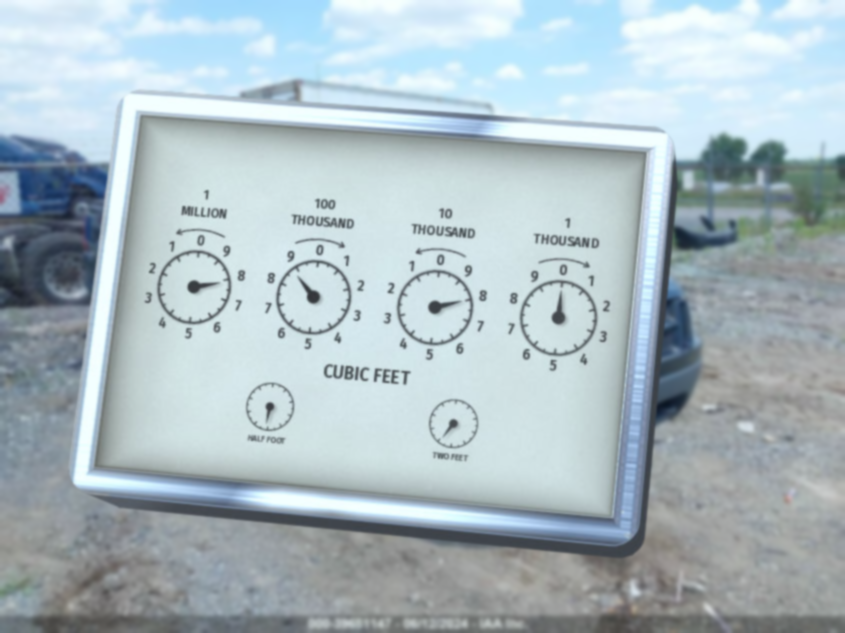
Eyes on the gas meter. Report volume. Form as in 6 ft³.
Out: 788000 ft³
